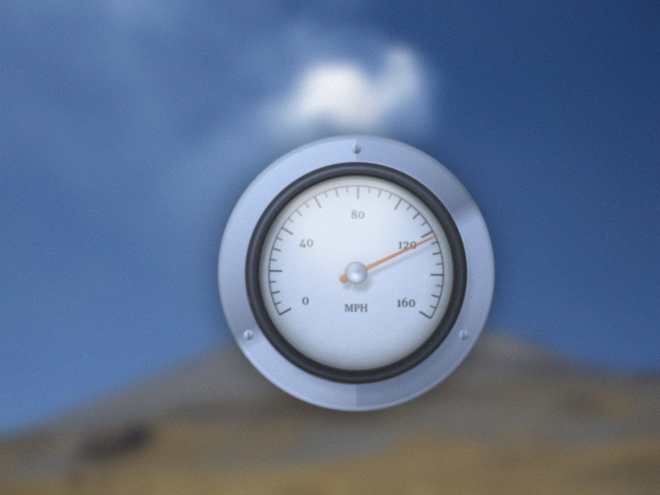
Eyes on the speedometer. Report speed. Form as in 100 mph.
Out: 122.5 mph
